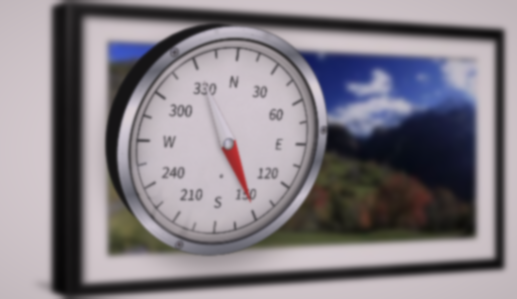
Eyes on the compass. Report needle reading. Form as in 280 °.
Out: 150 °
